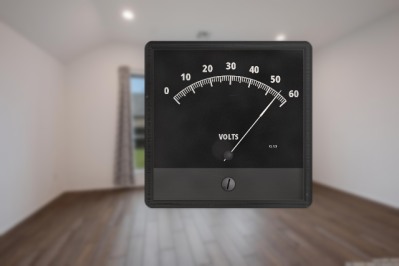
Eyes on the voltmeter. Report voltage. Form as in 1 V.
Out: 55 V
